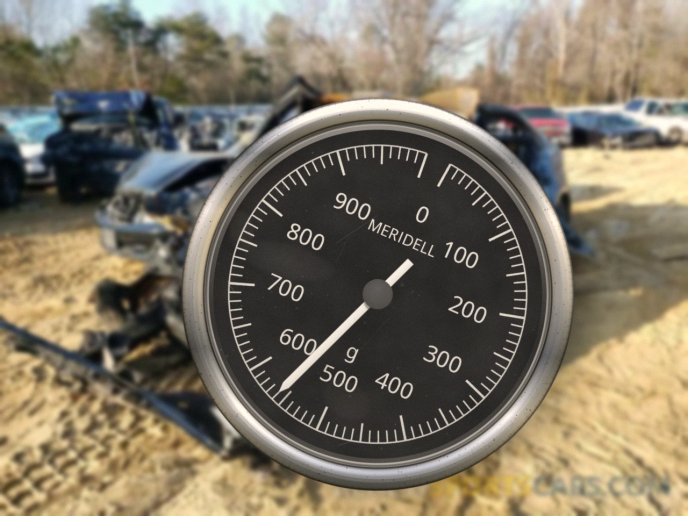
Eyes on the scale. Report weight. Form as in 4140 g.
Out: 560 g
